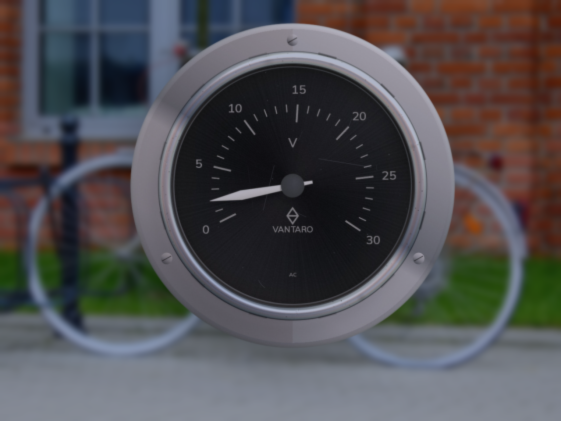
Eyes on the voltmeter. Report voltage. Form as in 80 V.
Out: 2 V
